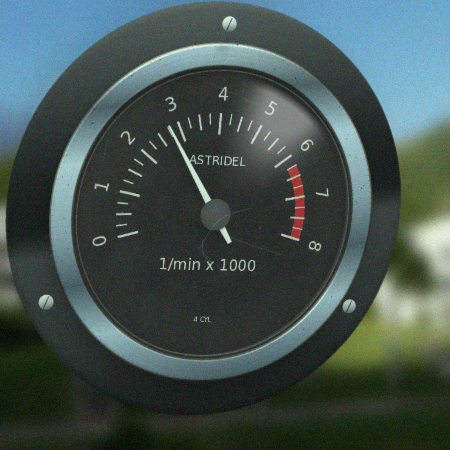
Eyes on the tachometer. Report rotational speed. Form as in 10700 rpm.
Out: 2750 rpm
